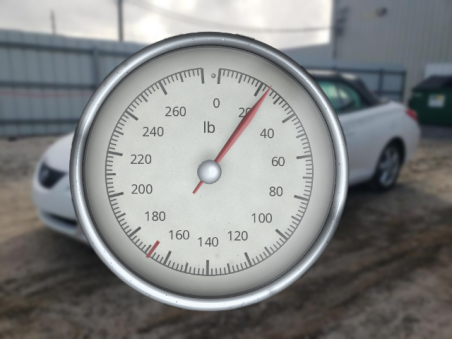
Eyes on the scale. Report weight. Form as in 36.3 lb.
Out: 24 lb
